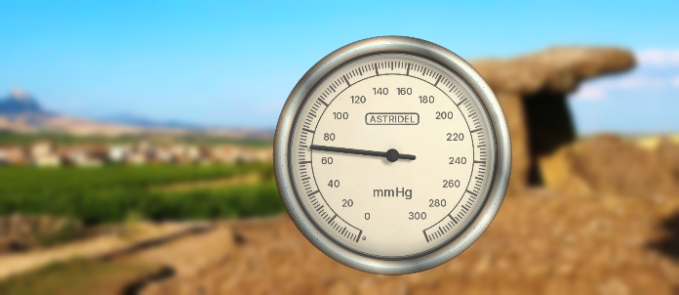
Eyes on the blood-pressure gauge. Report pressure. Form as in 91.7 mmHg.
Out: 70 mmHg
